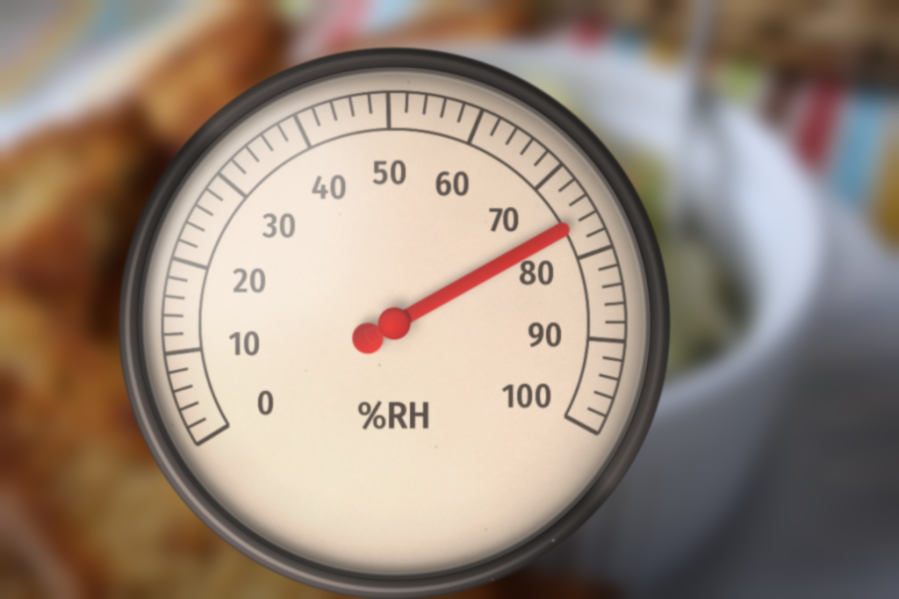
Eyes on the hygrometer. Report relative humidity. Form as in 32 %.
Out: 76 %
